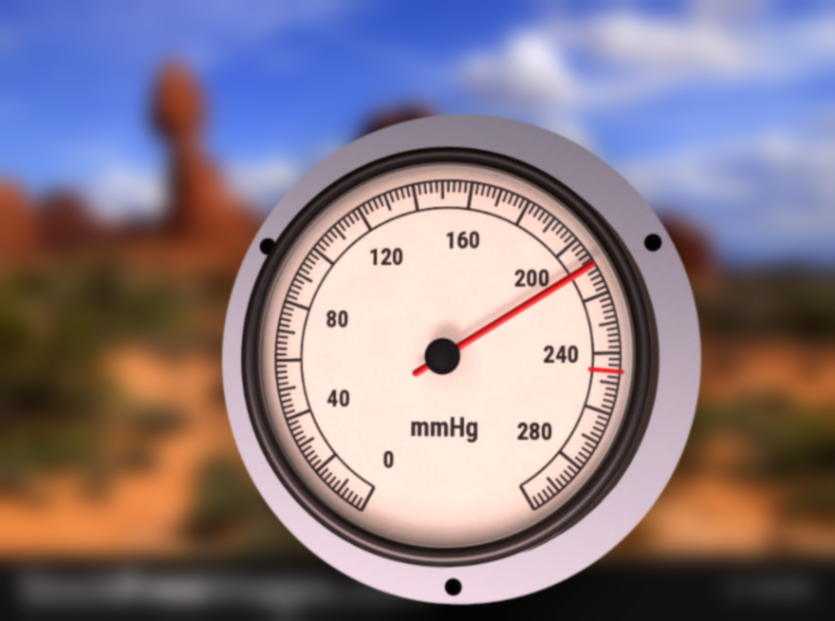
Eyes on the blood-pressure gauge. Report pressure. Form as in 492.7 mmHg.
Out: 210 mmHg
